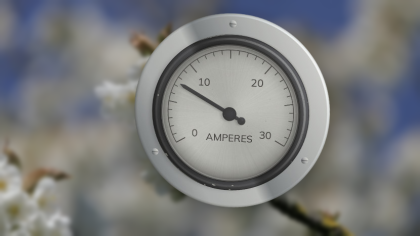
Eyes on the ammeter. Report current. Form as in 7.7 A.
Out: 7.5 A
